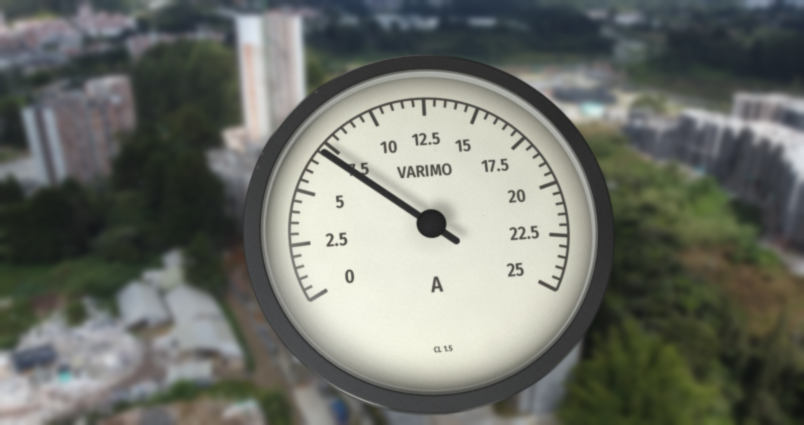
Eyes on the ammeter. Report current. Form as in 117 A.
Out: 7 A
